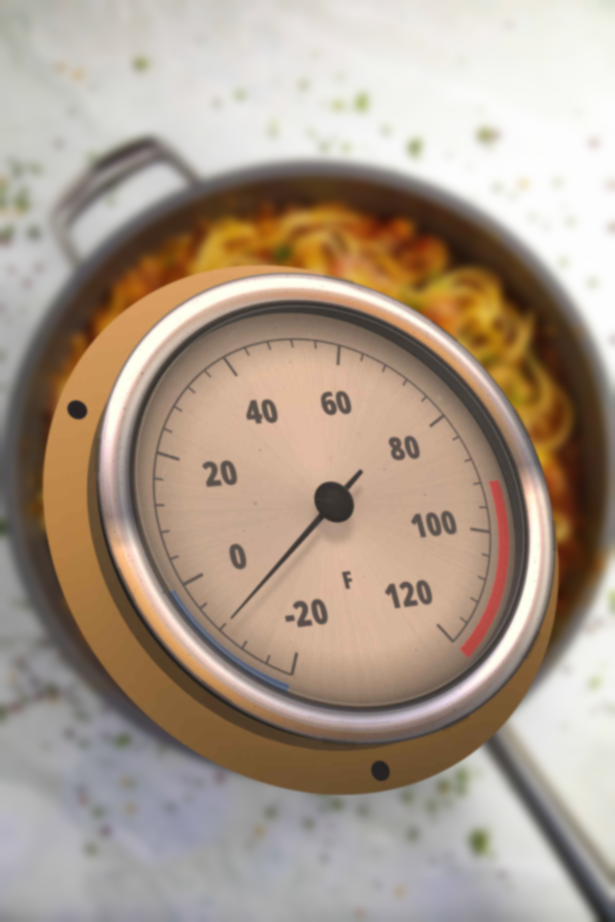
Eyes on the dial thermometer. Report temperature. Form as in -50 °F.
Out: -8 °F
